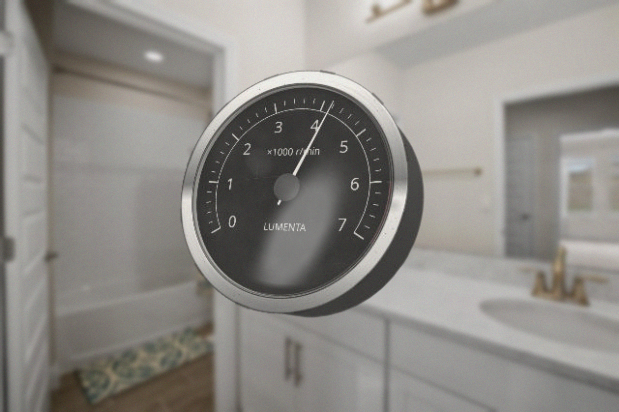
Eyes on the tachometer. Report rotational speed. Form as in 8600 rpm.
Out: 4200 rpm
